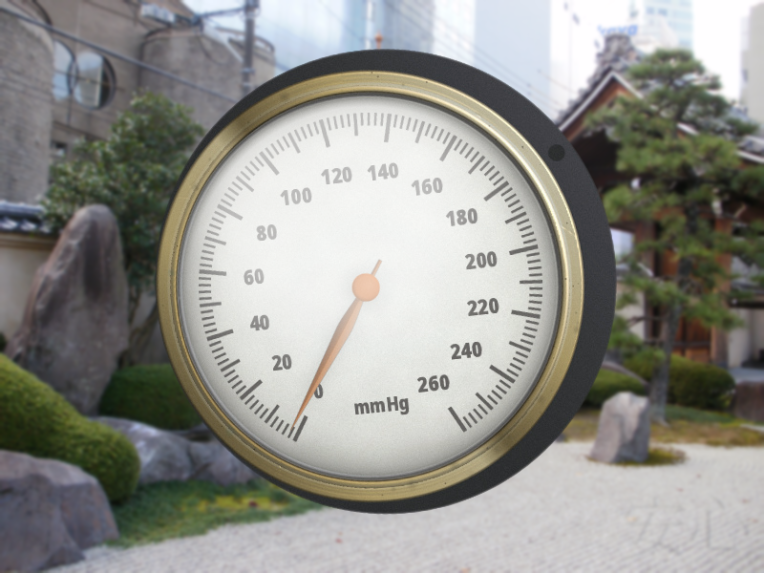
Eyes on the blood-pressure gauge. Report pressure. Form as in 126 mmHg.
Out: 2 mmHg
